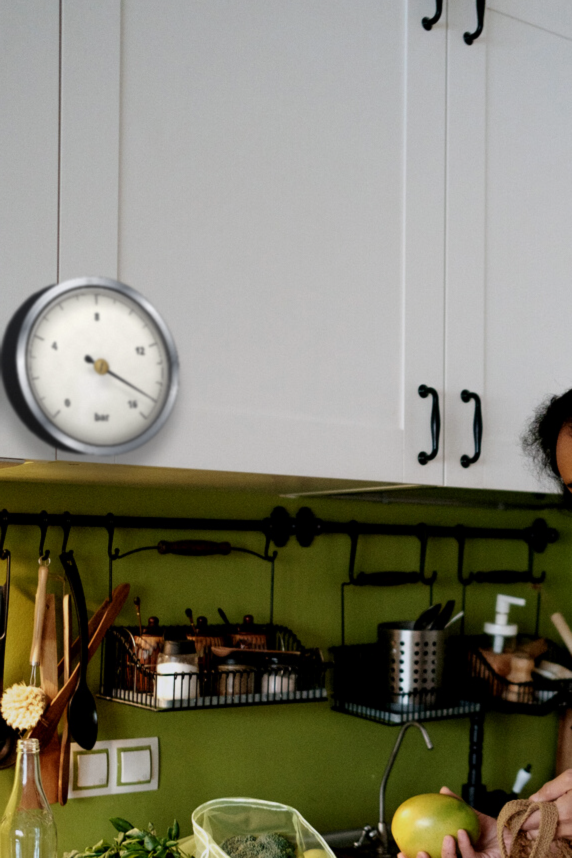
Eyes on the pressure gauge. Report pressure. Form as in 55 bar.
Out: 15 bar
